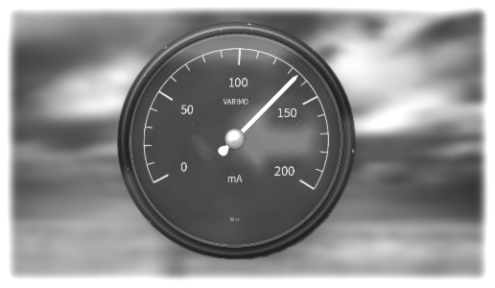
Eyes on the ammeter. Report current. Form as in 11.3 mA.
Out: 135 mA
